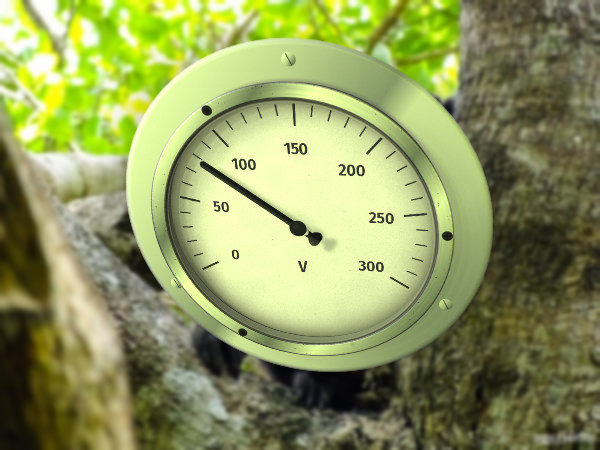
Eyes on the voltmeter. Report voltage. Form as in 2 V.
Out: 80 V
